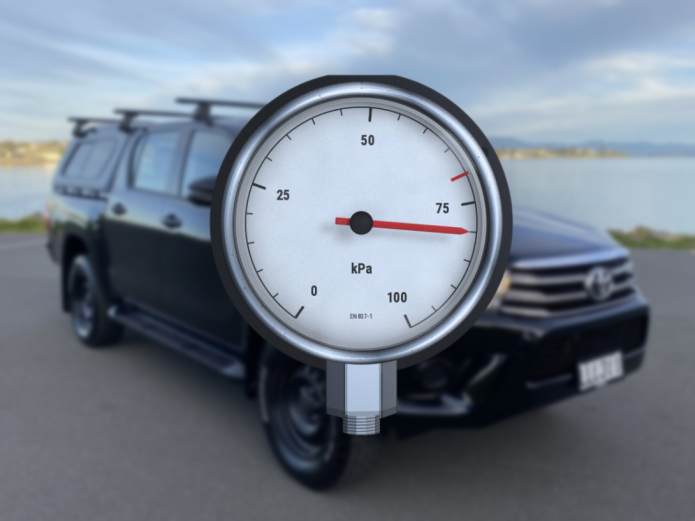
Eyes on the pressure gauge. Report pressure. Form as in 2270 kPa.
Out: 80 kPa
